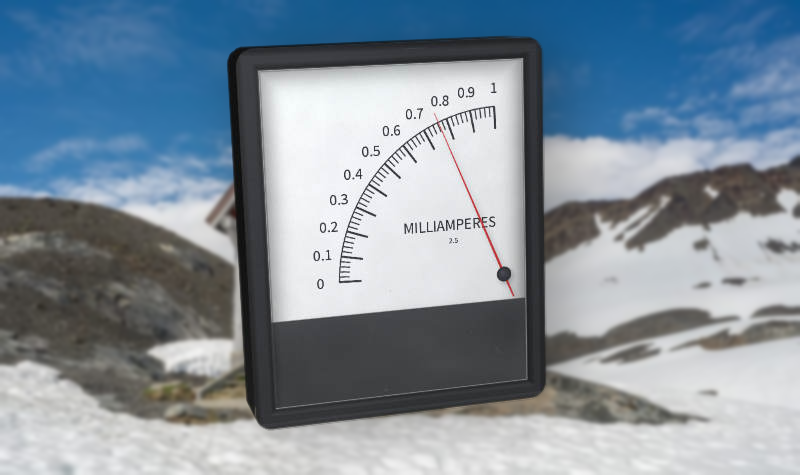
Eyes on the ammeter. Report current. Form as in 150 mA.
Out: 0.76 mA
